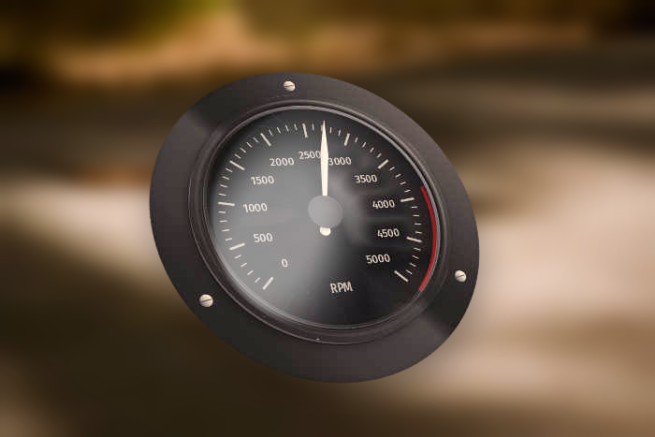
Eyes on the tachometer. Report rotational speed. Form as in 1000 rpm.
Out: 2700 rpm
